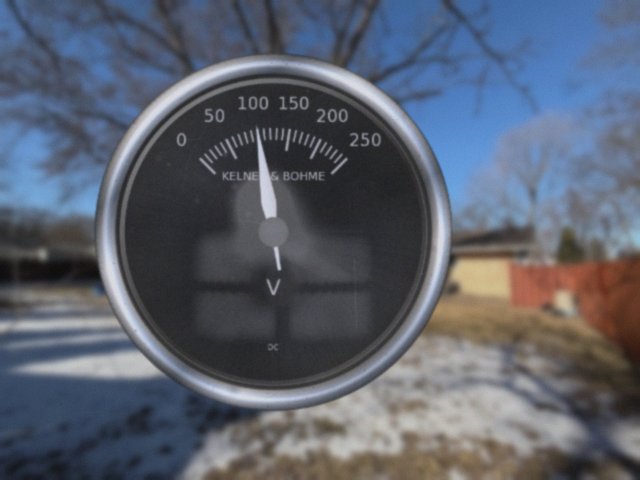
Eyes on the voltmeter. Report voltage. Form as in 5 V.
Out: 100 V
